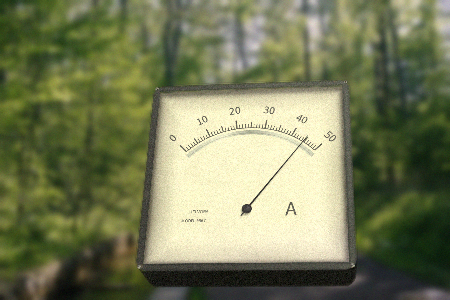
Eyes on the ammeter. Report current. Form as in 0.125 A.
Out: 45 A
